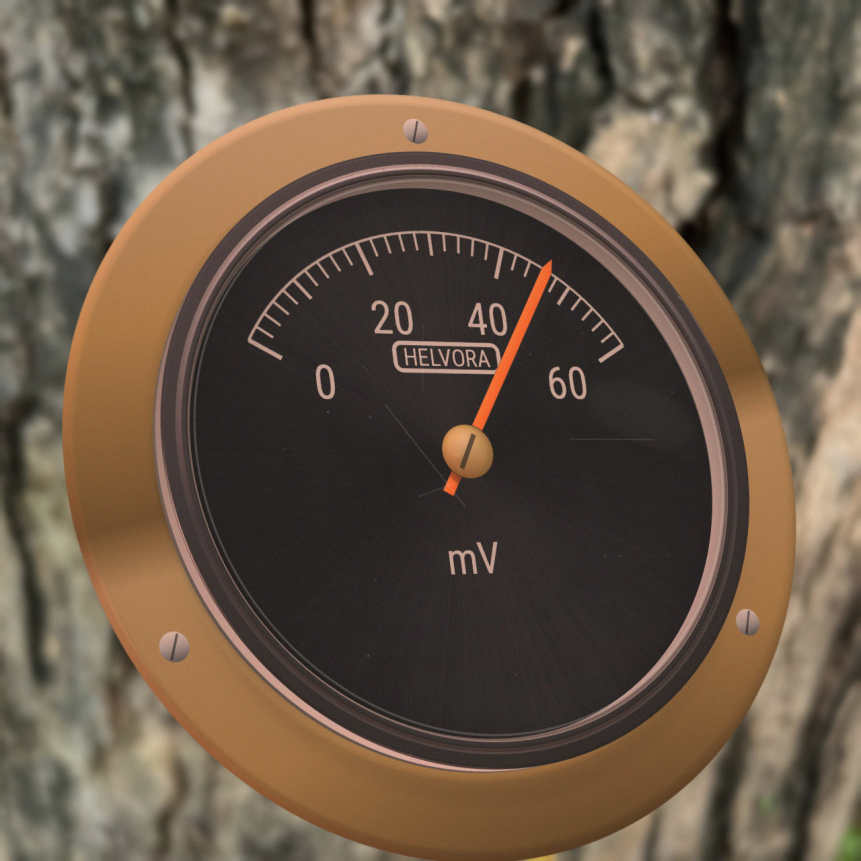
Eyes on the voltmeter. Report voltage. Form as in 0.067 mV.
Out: 46 mV
